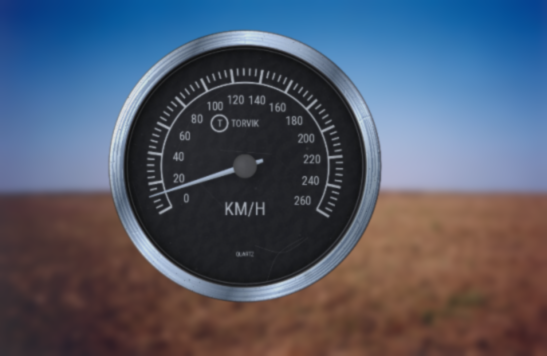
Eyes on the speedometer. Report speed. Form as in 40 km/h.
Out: 12 km/h
